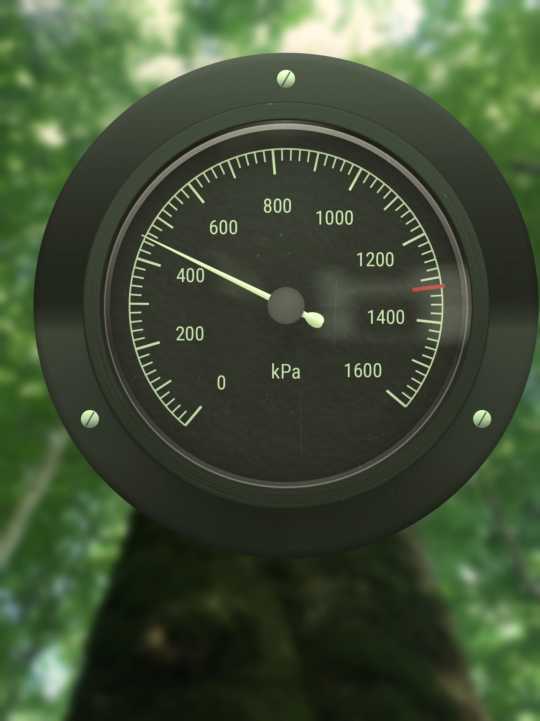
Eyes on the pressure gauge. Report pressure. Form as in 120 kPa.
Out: 450 kPa
